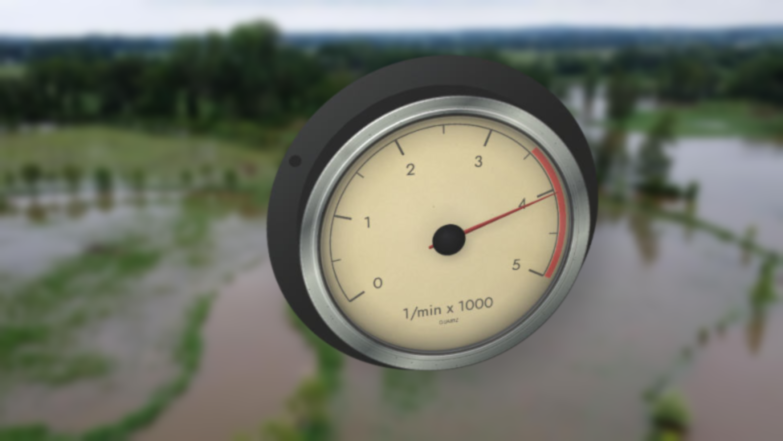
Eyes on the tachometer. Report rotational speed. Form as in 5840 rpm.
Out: 4000 rpm
